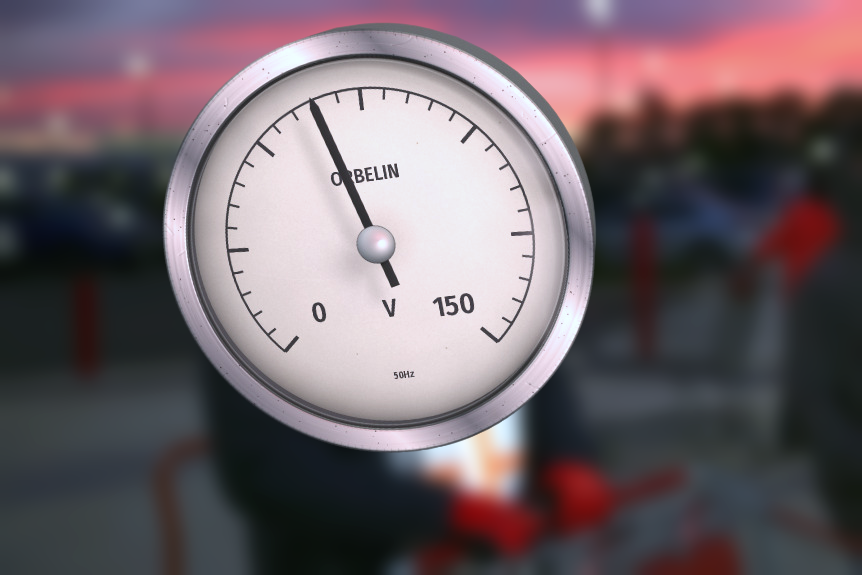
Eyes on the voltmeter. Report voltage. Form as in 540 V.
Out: 65 V
